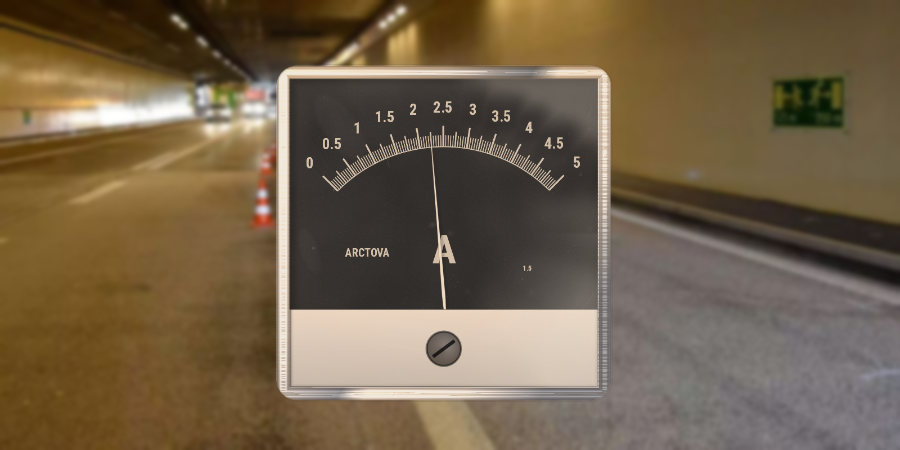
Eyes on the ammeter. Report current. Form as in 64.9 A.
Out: 2.25 A
